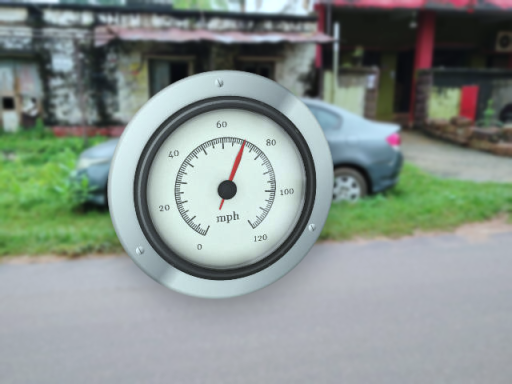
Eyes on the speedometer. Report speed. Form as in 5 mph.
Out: 70 mph
